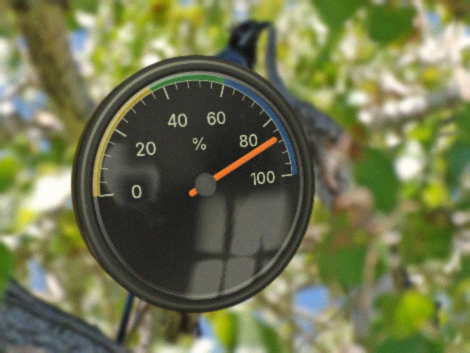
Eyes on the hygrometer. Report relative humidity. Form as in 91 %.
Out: 86 %
